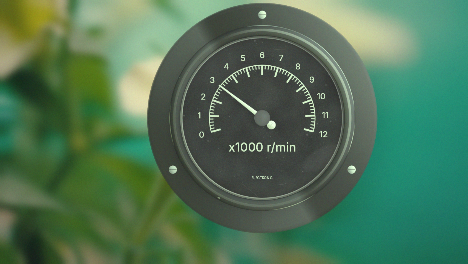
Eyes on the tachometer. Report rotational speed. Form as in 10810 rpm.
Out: 3000 rpm
